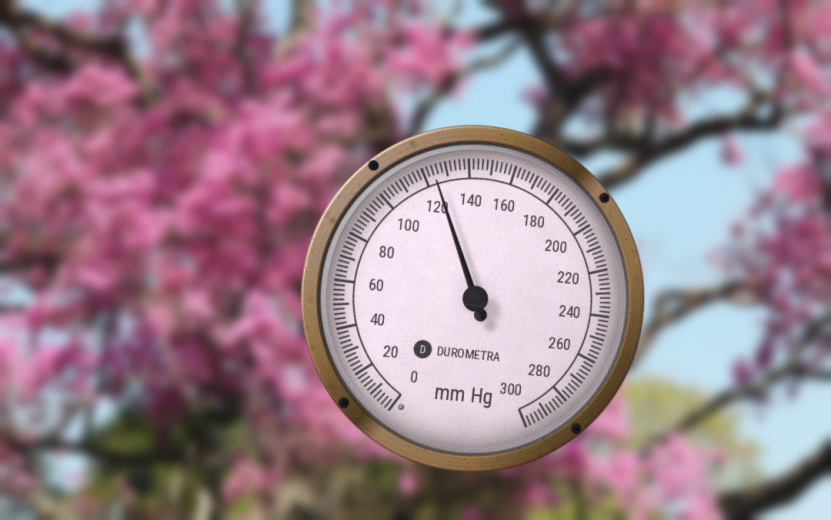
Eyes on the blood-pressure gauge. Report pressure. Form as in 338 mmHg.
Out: 124 mmHg
